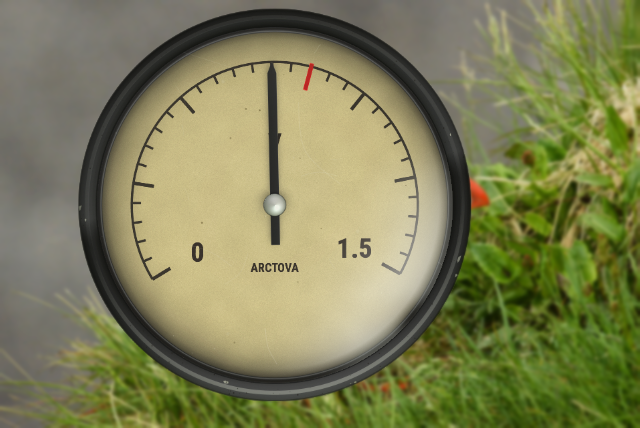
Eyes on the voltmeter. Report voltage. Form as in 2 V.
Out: 0.75 V
